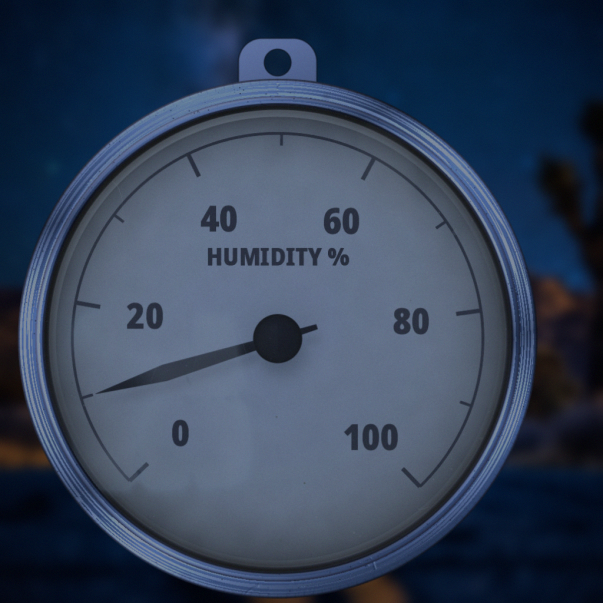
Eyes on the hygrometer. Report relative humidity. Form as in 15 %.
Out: 10 %
